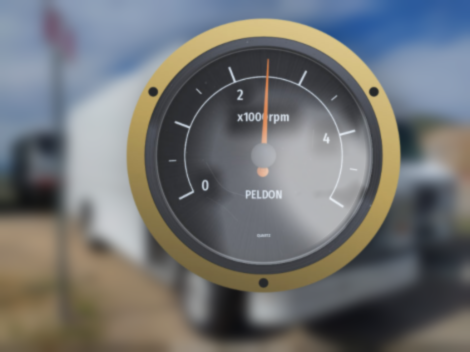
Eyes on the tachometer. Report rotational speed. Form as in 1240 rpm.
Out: 2500 rpm
